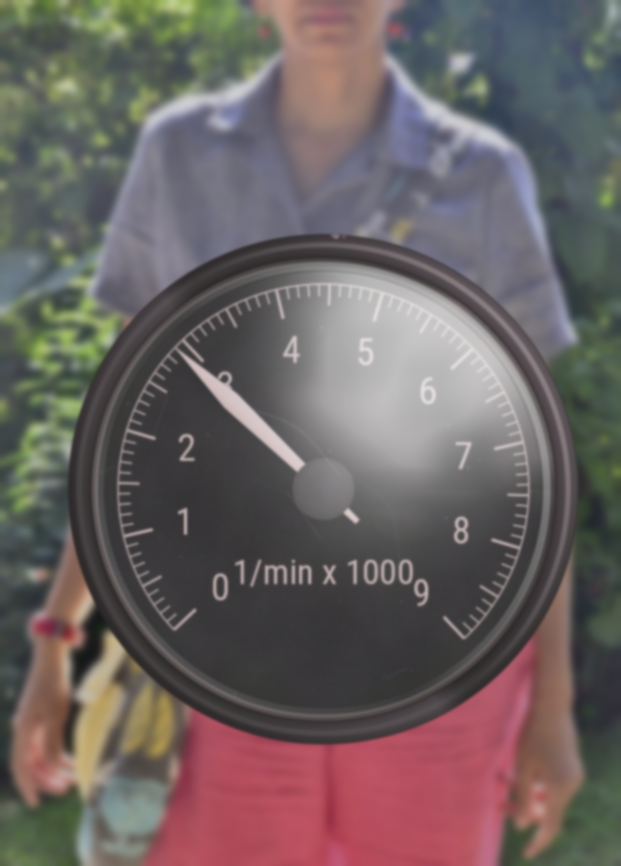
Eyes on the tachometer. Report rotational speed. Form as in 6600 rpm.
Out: 2900 rpm
